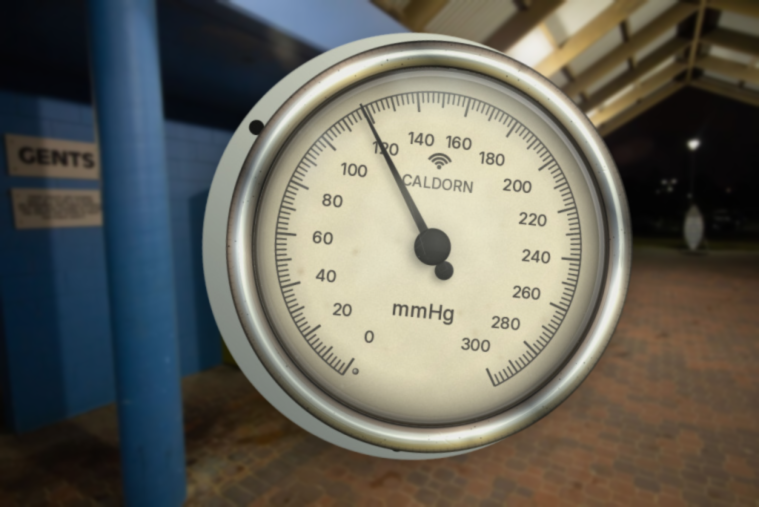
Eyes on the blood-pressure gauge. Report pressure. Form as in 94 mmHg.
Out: 118 mmHg
